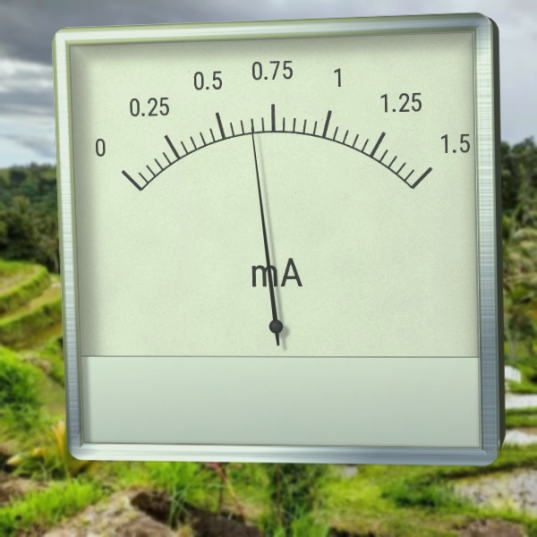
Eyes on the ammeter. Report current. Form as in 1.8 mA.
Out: 0.65 mA
